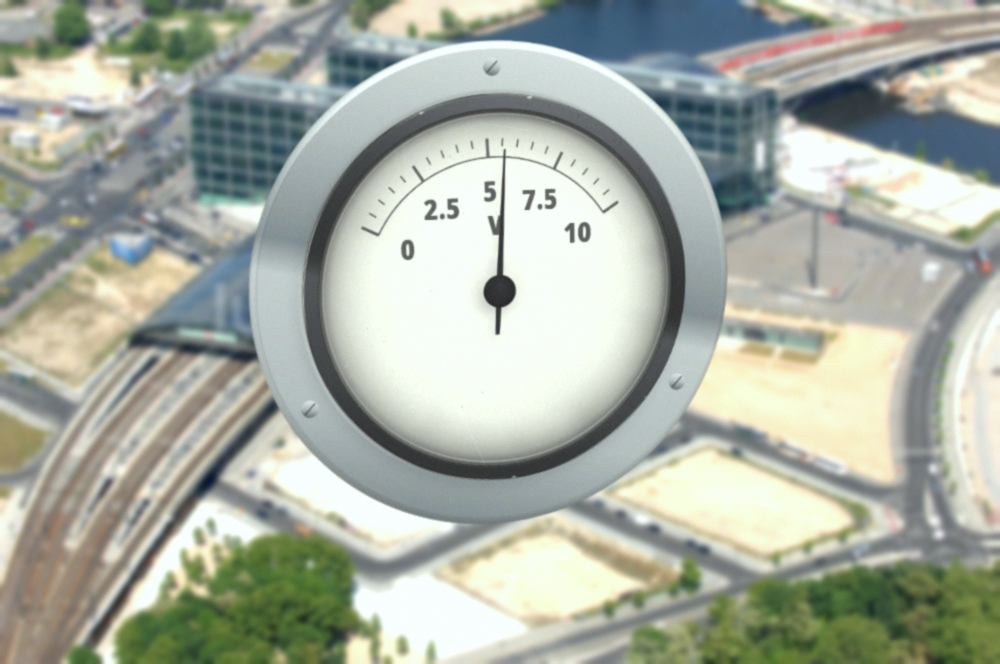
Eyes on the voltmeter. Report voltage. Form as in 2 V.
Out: 5.5 V
